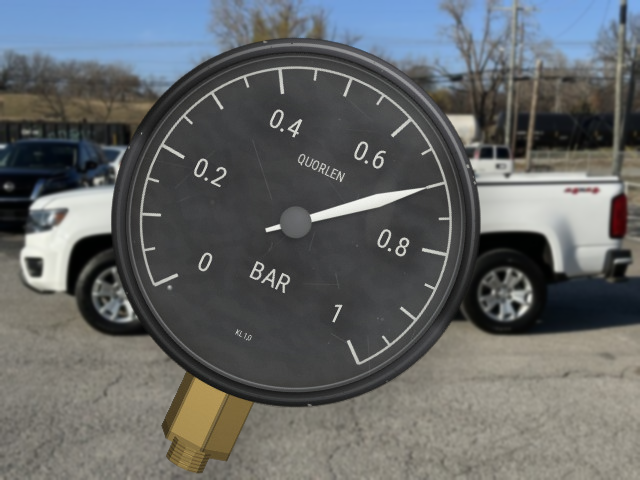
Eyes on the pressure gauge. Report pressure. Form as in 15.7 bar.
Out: 0.7 bar
